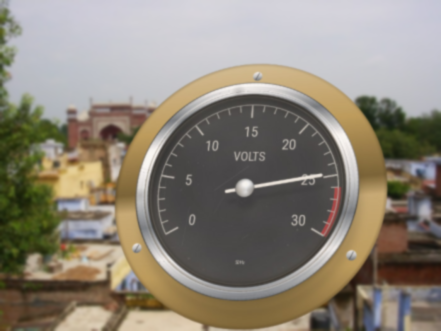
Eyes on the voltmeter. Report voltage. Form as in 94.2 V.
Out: 25 V
